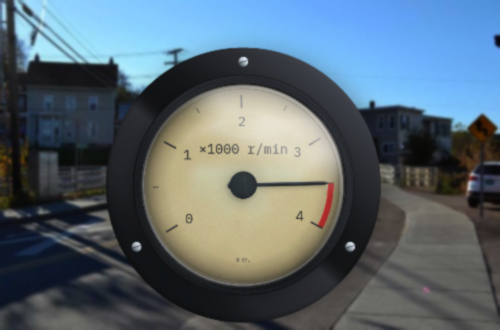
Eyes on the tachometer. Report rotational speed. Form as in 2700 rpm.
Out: 3500 rpm
